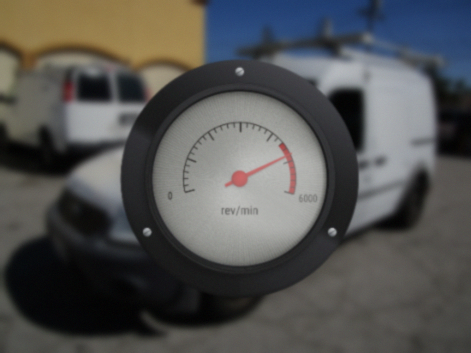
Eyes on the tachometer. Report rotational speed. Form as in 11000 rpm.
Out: 4800 rpm
